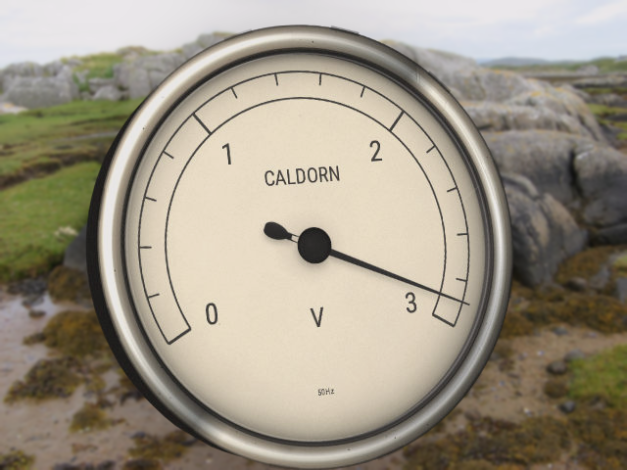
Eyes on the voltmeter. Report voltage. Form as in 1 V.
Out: 2.9 V
